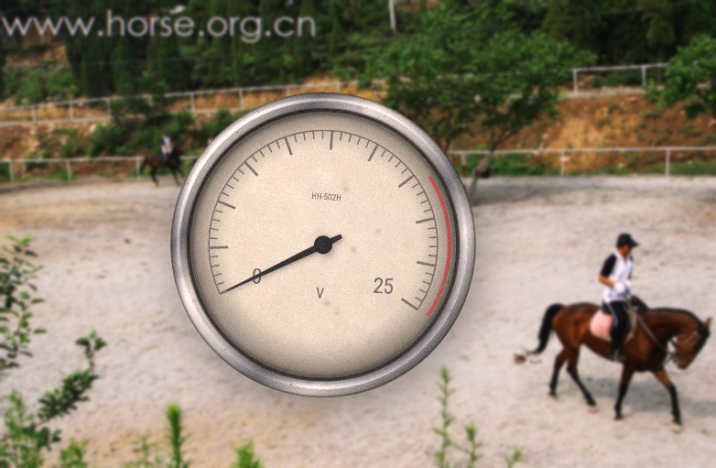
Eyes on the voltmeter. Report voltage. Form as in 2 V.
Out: 0 V
